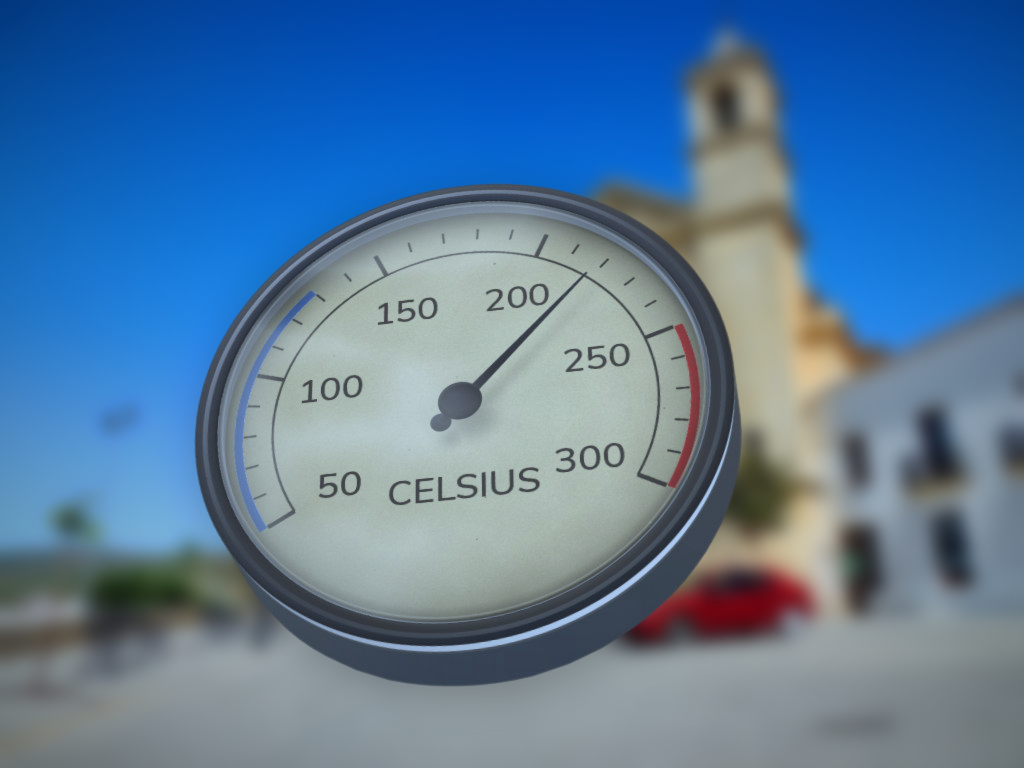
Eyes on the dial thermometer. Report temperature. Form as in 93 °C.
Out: 220 °C
